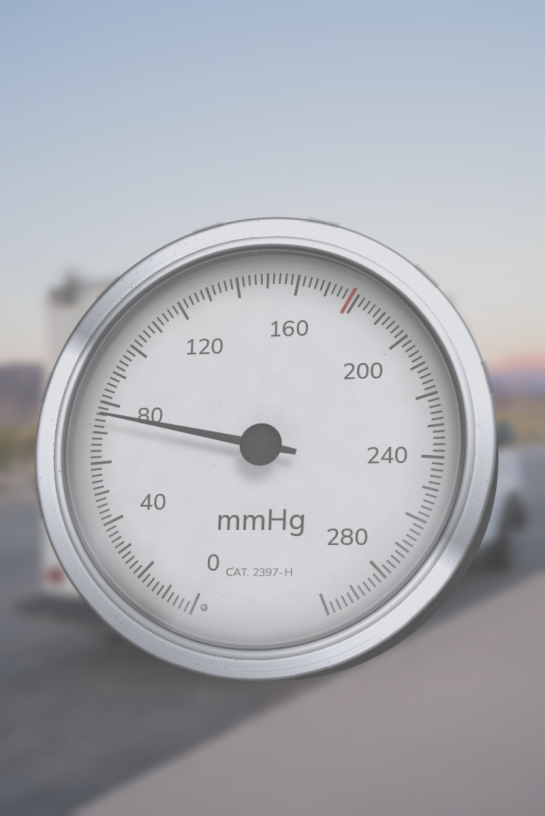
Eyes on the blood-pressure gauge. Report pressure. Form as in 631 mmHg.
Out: 76 mmHg
